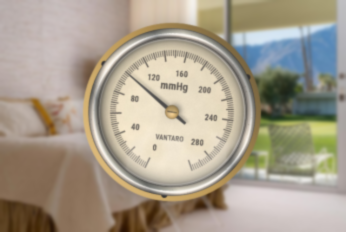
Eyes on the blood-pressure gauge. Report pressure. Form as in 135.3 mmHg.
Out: 100 mmHg
